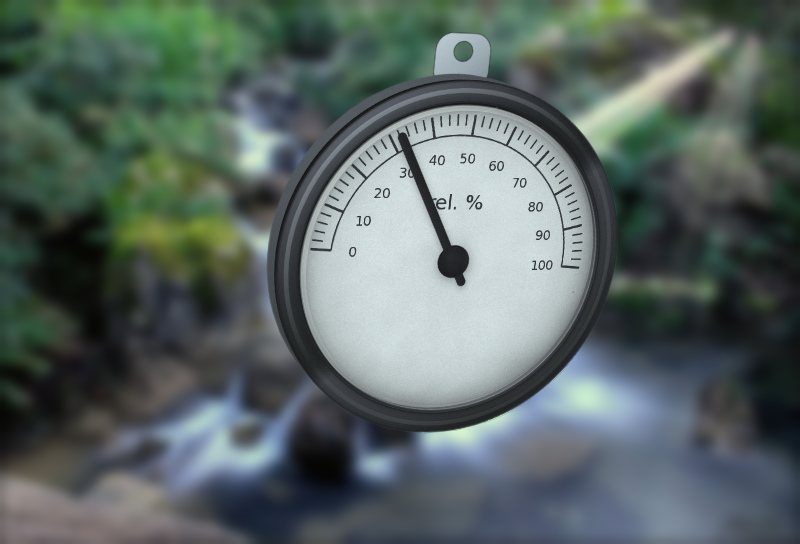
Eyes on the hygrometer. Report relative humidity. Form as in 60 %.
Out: 32 %
